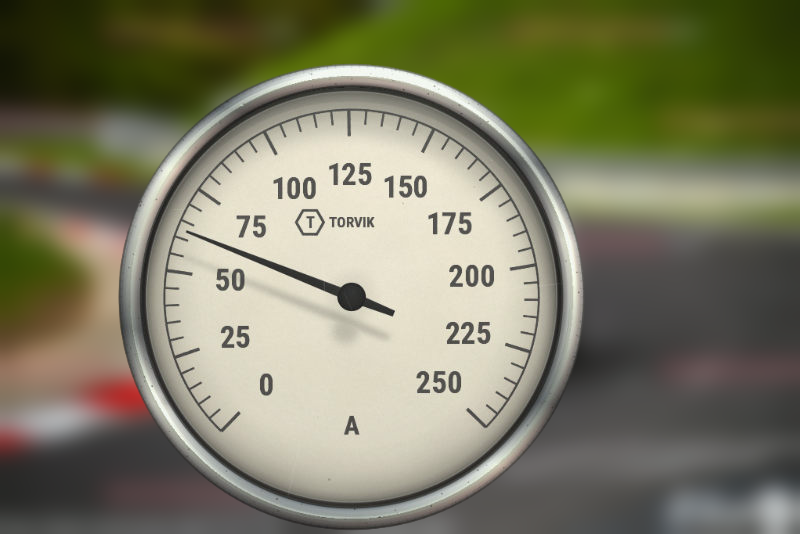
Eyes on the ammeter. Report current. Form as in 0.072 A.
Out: 62.5 A
